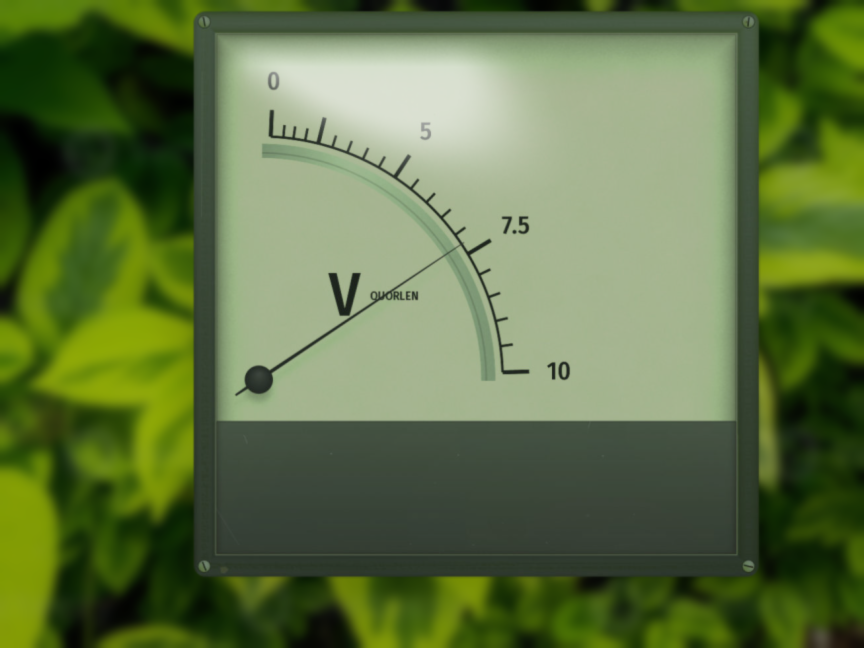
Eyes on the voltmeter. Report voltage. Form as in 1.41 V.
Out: 7.25 V
